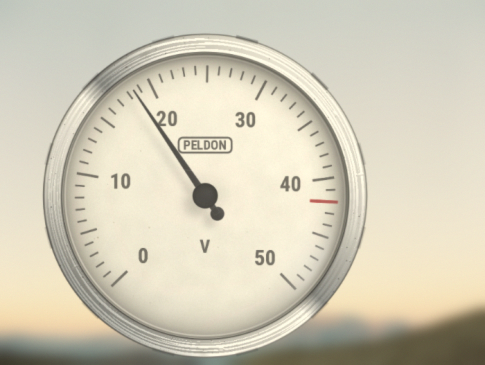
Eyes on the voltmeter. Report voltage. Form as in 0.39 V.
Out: 18.5 V
